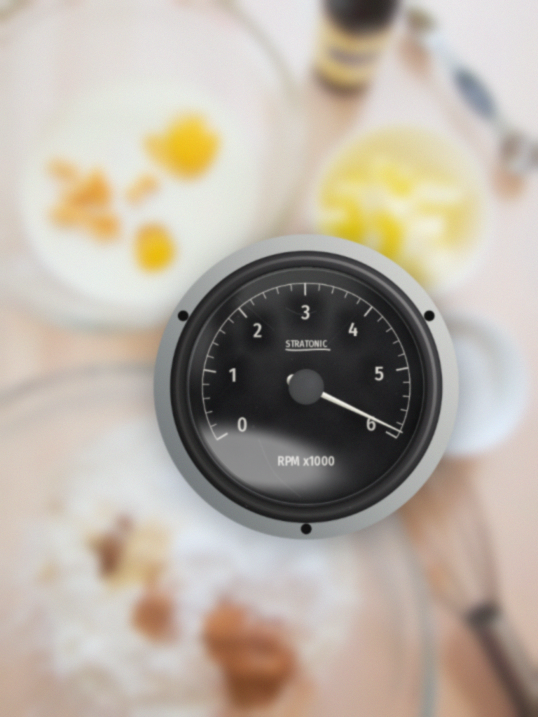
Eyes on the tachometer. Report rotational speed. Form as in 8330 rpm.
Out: 5900 rpm
